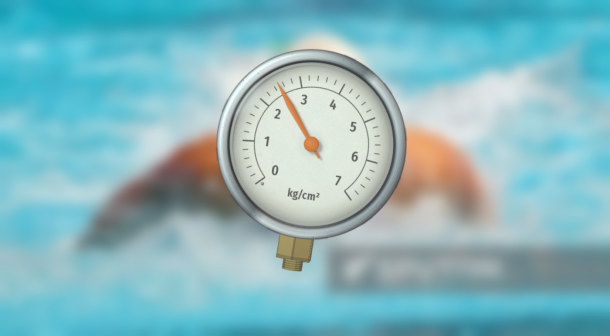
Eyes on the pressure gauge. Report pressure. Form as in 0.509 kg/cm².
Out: 2.5 kg/cm²
